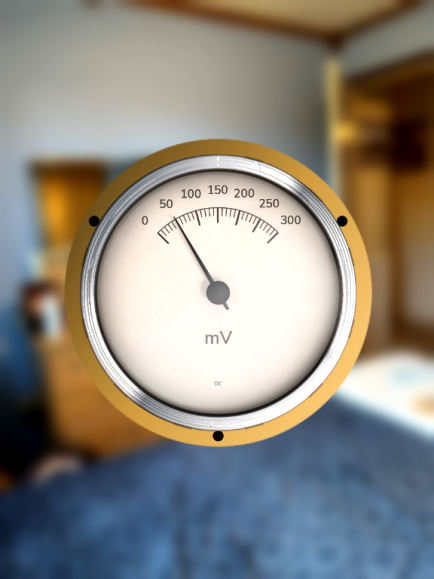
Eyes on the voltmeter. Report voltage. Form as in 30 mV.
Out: 50 mV
